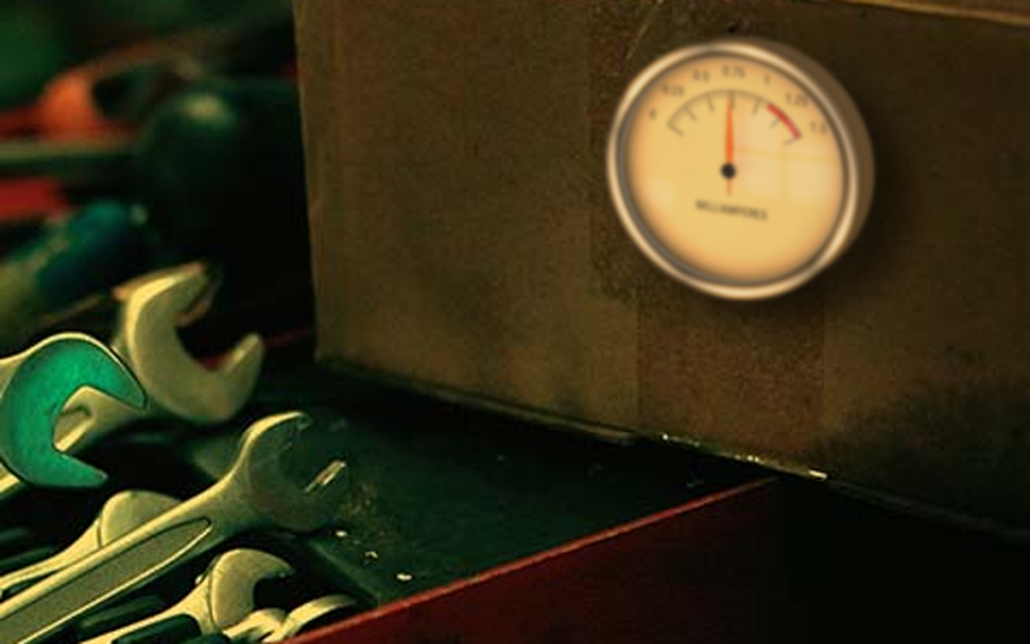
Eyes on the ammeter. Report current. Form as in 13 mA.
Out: 0.75 mA
